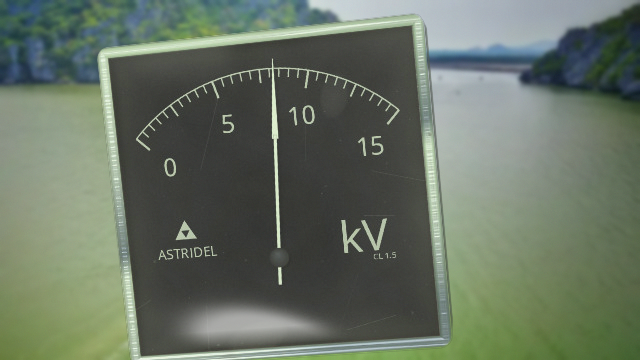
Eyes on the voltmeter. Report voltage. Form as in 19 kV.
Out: 8.25 kV
